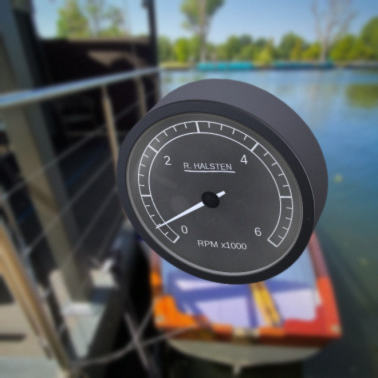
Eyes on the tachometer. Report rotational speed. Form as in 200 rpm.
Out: 400 rpm
